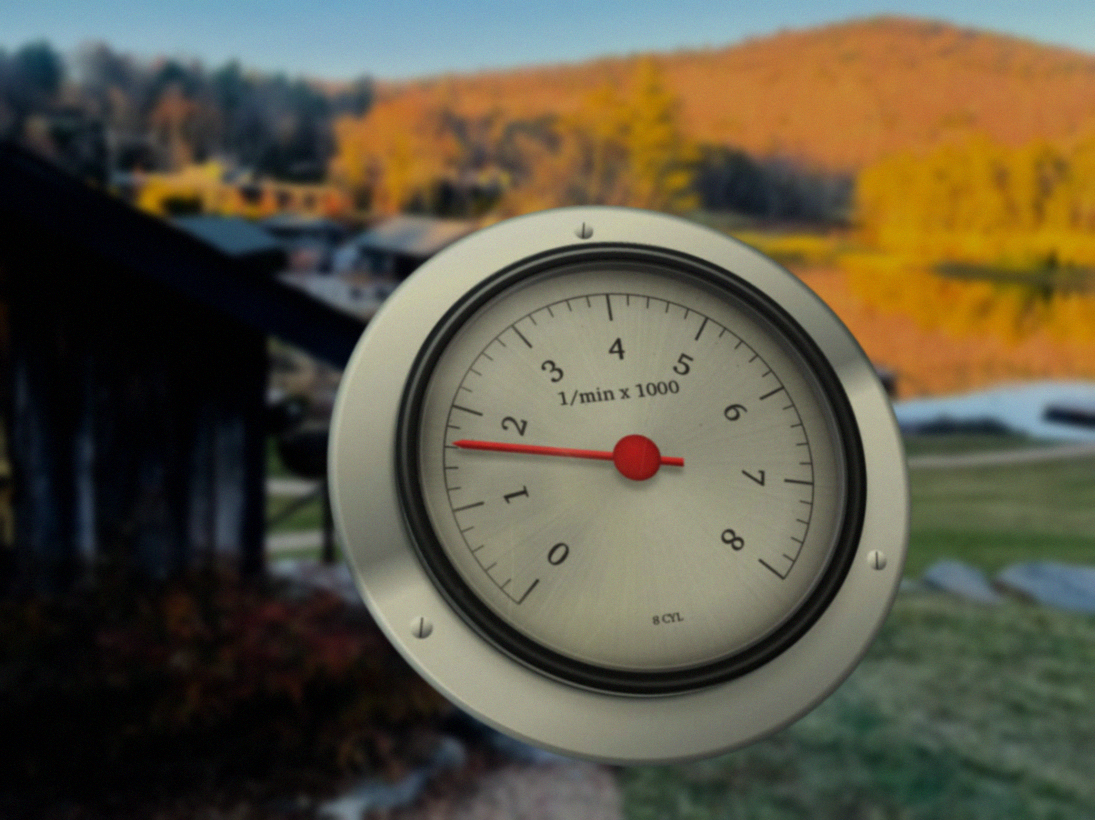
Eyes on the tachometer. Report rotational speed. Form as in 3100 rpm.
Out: 1600 rpm
